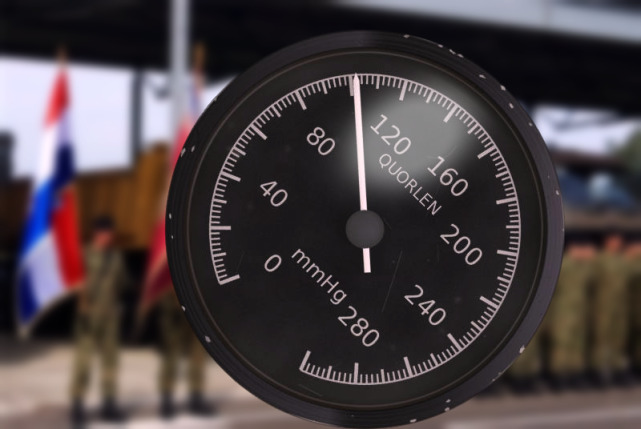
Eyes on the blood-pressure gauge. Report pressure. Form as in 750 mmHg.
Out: 102 mmHg
